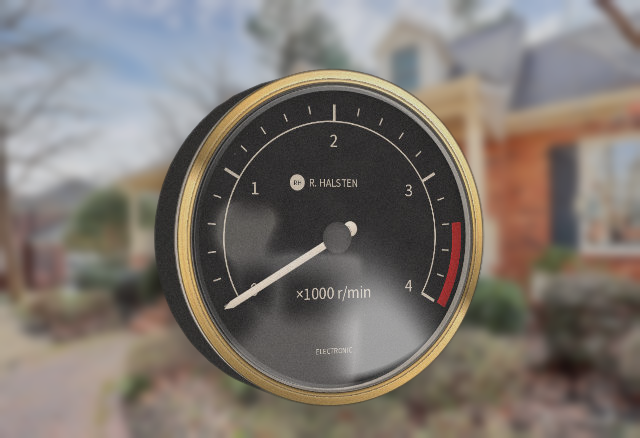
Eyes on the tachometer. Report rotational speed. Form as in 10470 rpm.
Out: 0 rpm
